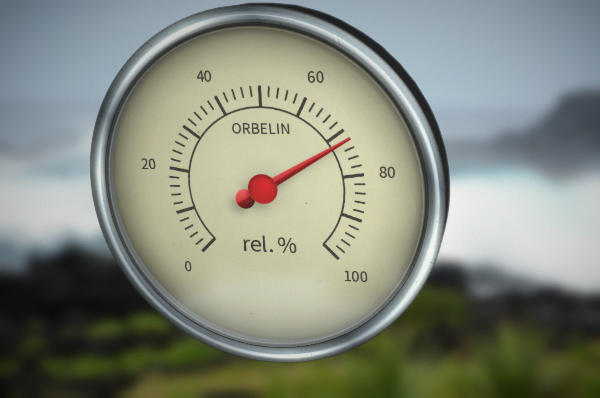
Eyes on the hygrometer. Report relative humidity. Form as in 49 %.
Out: 72 %
